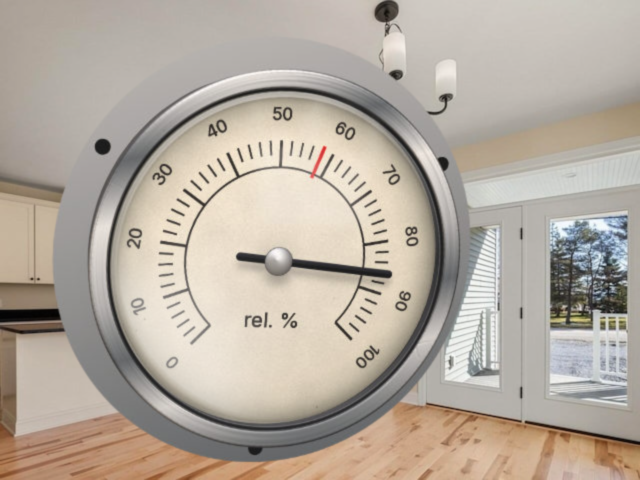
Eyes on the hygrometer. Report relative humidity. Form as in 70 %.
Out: 86 %
